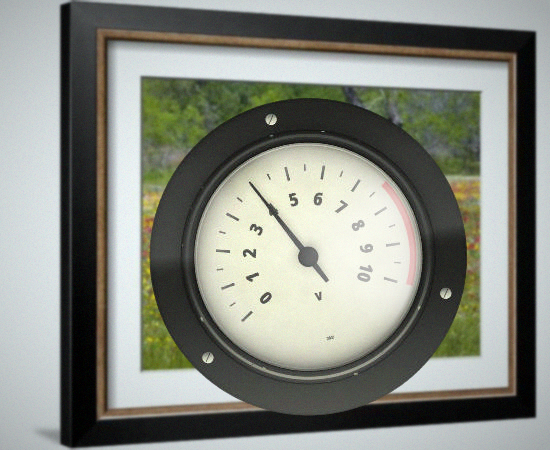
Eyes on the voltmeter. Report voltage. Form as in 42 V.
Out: 4 V
